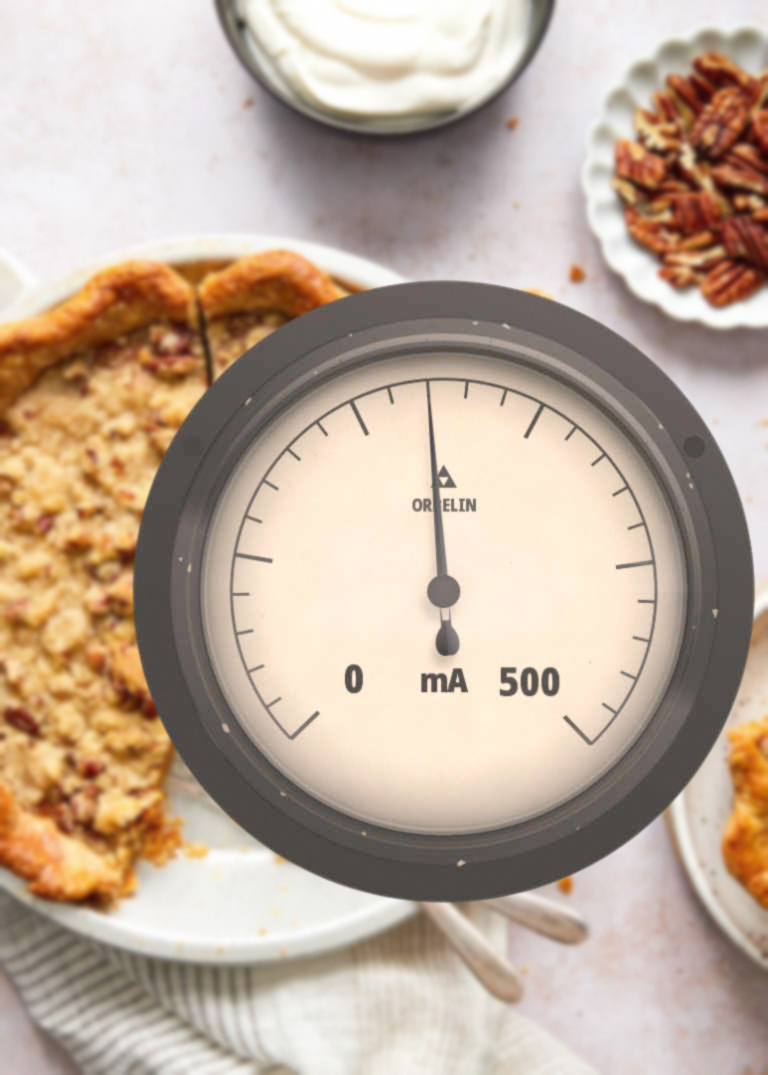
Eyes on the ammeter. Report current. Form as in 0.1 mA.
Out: 240 mA
